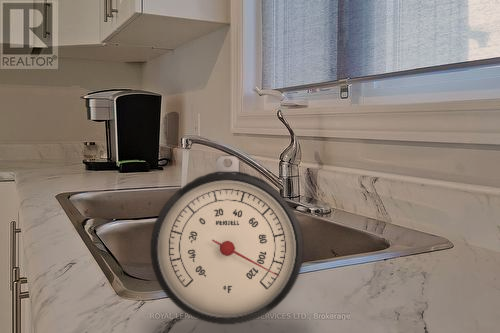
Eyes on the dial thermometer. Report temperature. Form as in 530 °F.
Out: 108 °F
